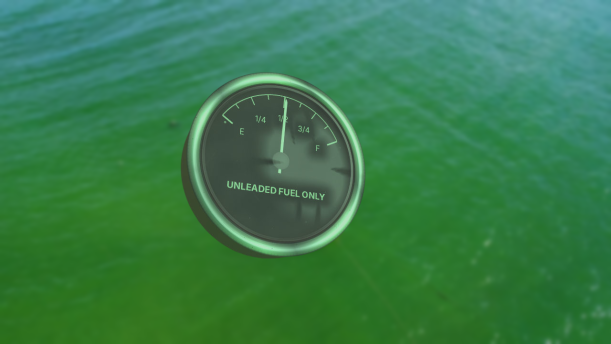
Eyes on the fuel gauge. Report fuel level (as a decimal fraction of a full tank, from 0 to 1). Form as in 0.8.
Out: 0.5
